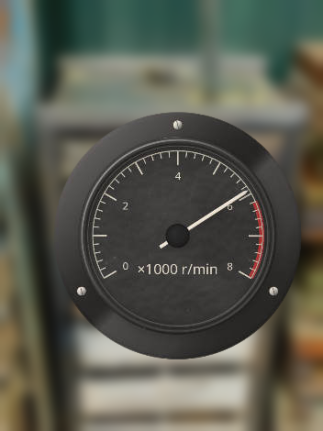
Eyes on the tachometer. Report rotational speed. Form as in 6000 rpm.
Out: 5900 rpm
